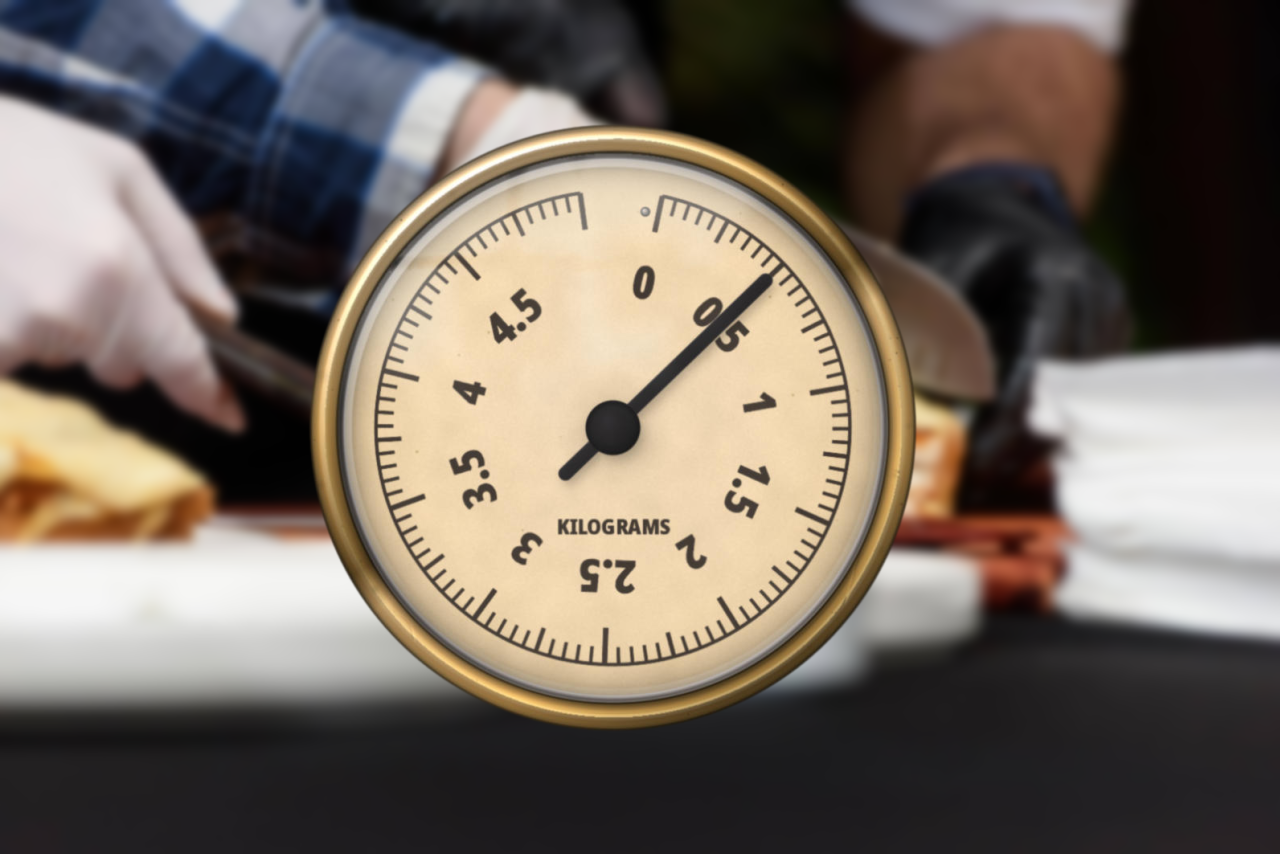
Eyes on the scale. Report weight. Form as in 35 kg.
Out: 0.5 kg
